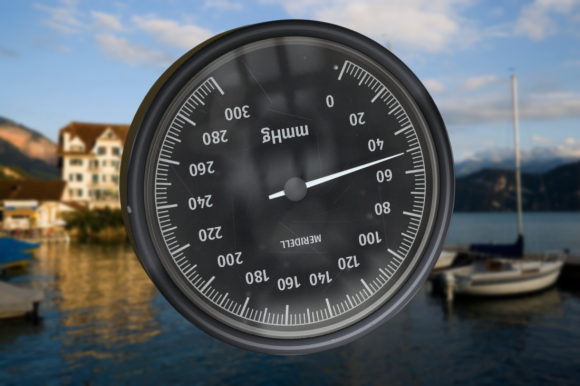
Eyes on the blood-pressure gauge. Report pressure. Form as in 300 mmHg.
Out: 50 mmHg
